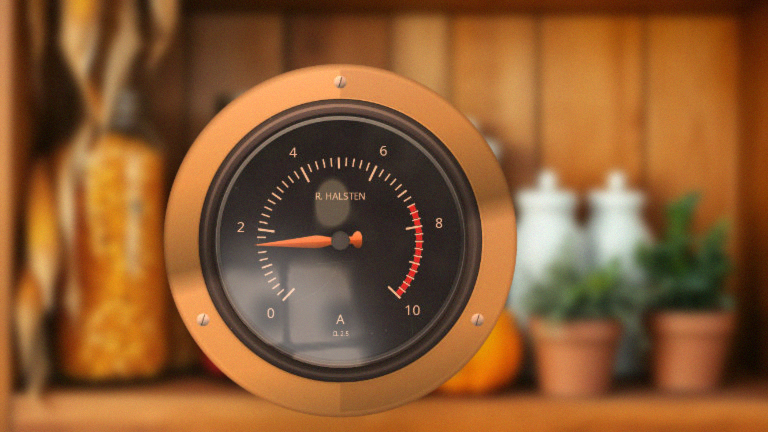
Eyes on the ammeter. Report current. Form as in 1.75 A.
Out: 1.6 A
